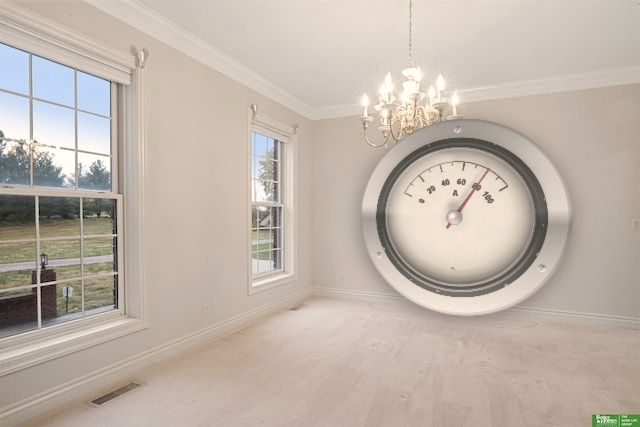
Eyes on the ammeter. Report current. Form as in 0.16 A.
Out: 80 A
